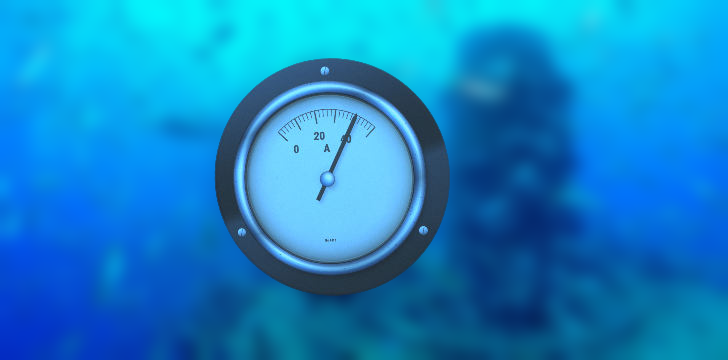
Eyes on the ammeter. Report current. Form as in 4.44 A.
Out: 40 A
